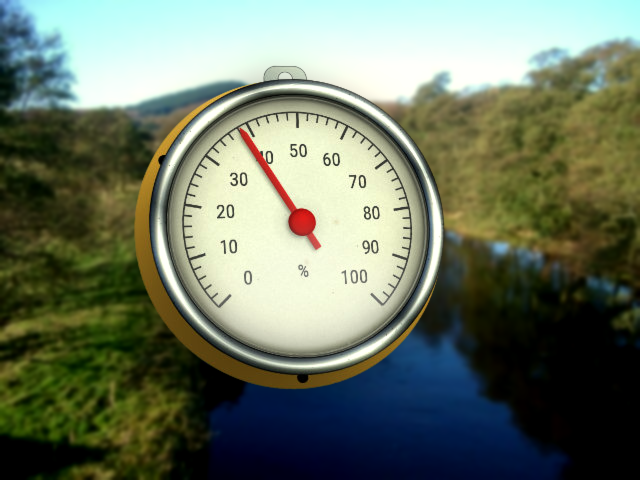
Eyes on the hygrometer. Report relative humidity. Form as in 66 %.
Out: 38 %
